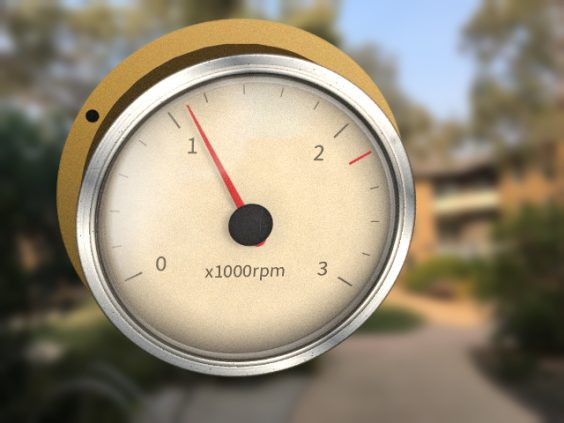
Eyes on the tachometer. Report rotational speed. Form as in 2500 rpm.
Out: 1100 rpm
